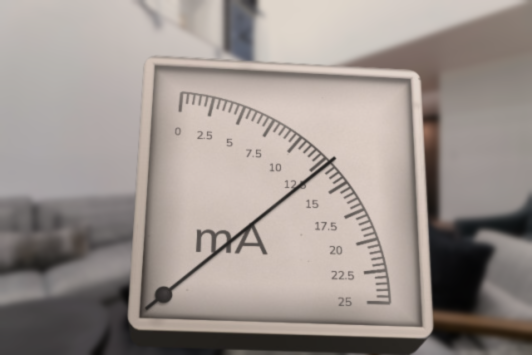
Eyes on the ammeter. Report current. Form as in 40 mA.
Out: 13 mA
